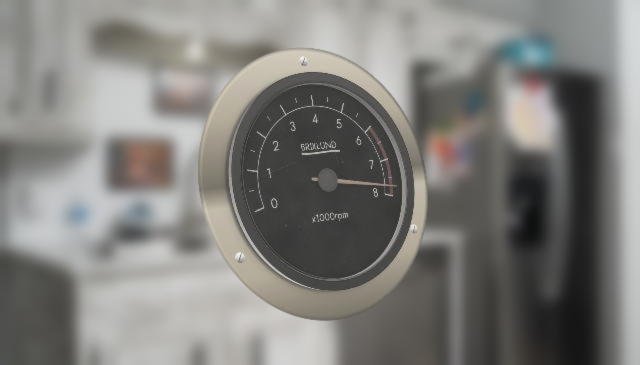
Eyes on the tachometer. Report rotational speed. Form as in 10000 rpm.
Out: 7750 rpm
